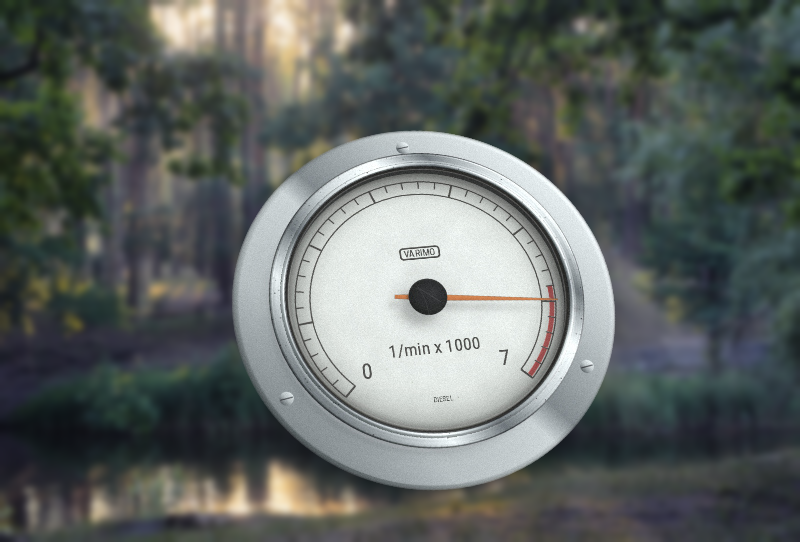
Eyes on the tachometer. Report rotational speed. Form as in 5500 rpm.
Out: 6000 rpm
